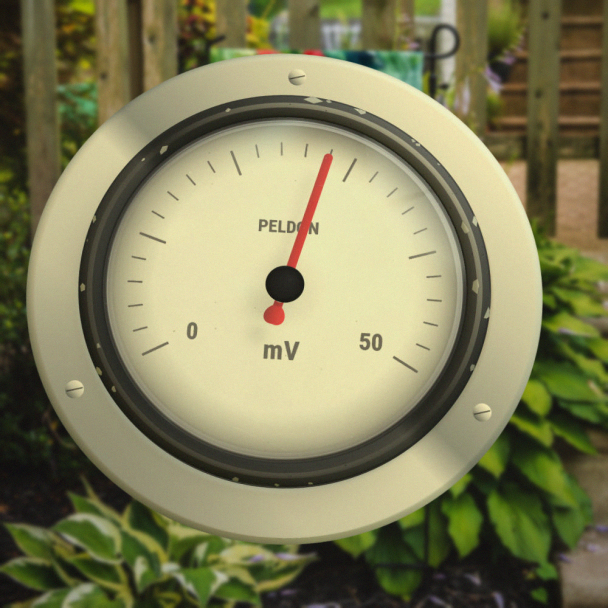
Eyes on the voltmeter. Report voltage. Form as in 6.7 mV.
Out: 28 mV
